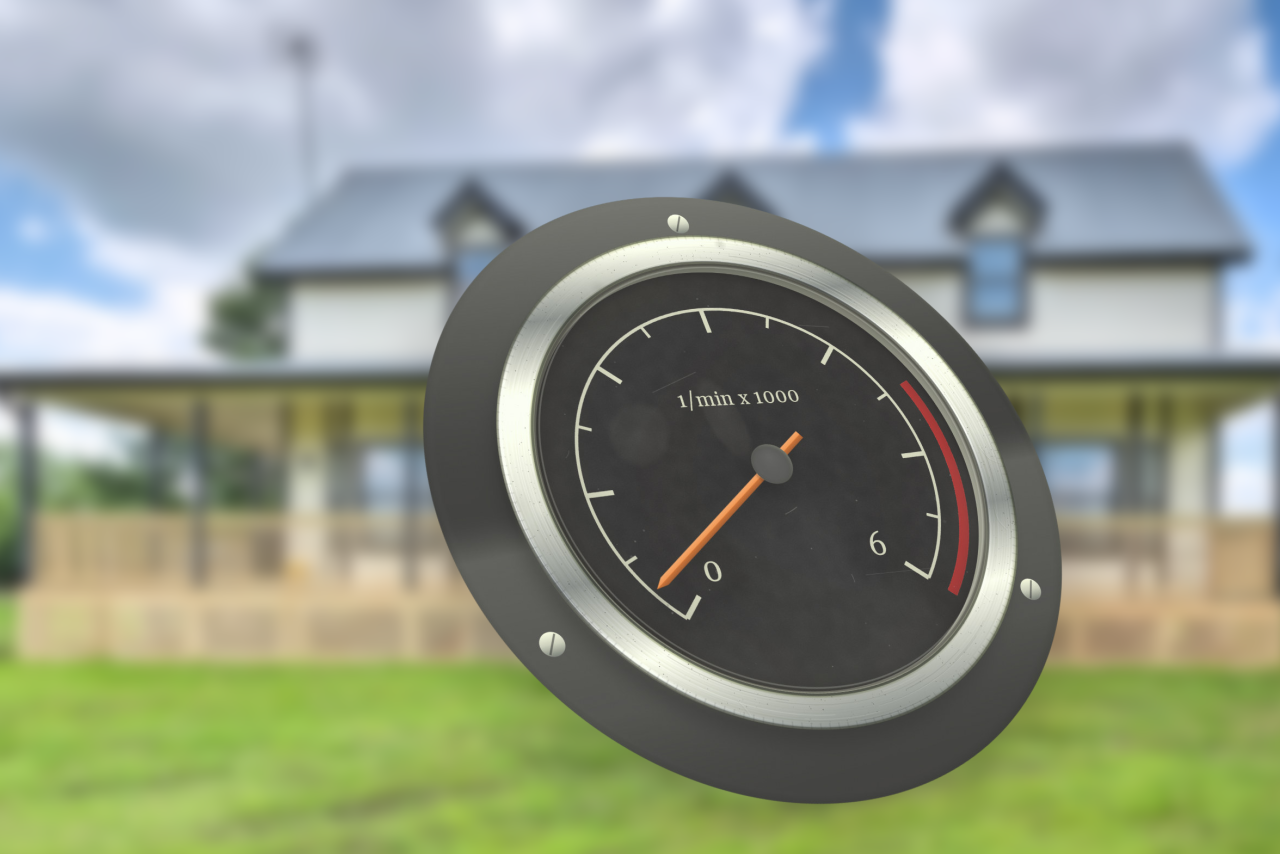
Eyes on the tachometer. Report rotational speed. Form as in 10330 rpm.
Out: 250 rpm
